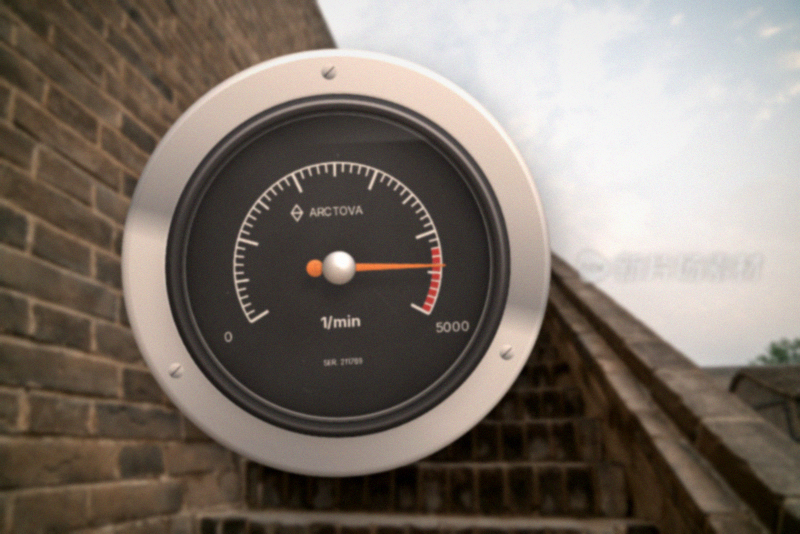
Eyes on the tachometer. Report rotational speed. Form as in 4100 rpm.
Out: 4400 rpm
